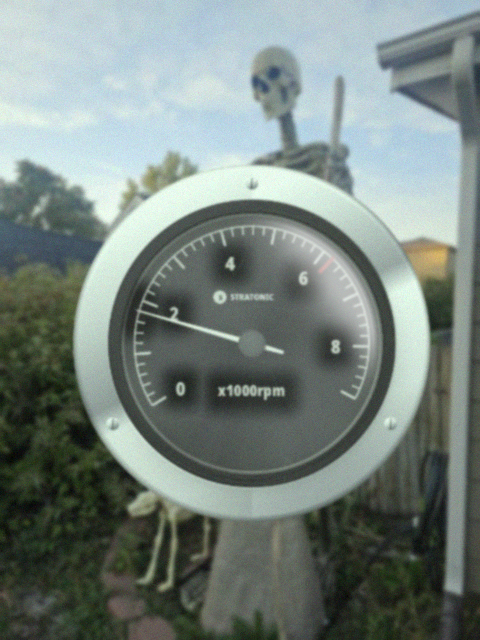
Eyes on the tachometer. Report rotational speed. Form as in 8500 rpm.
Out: 1800 rpm
